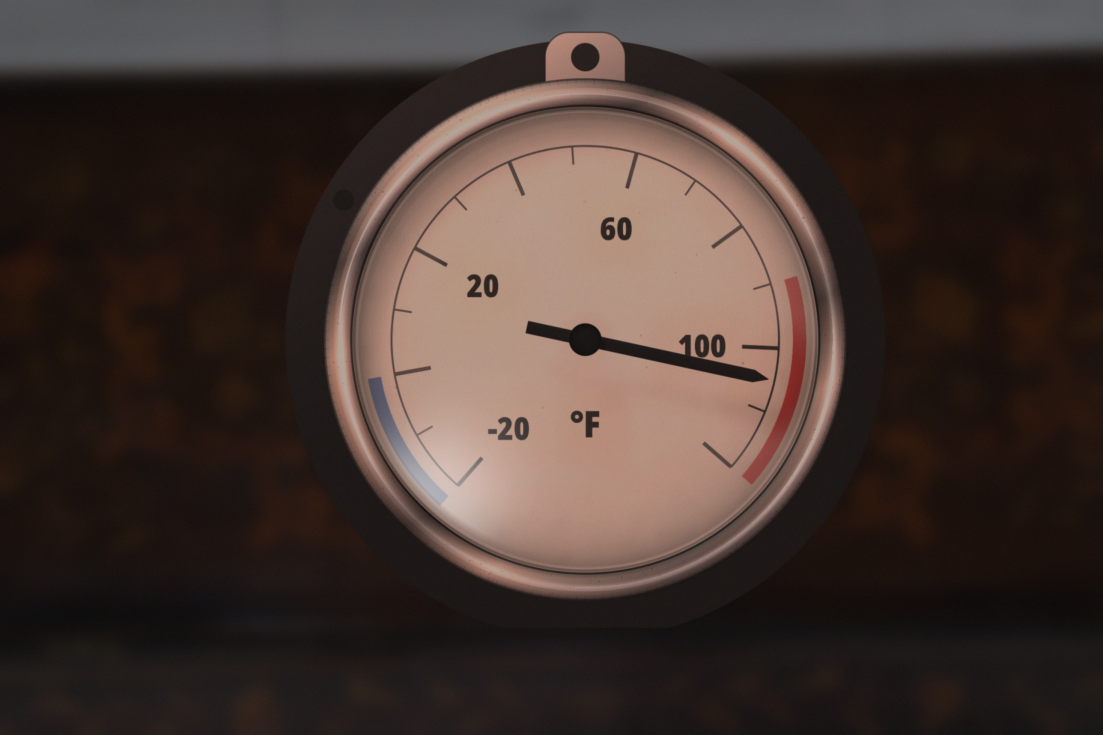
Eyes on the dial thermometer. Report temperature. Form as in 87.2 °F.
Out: 105 °F
